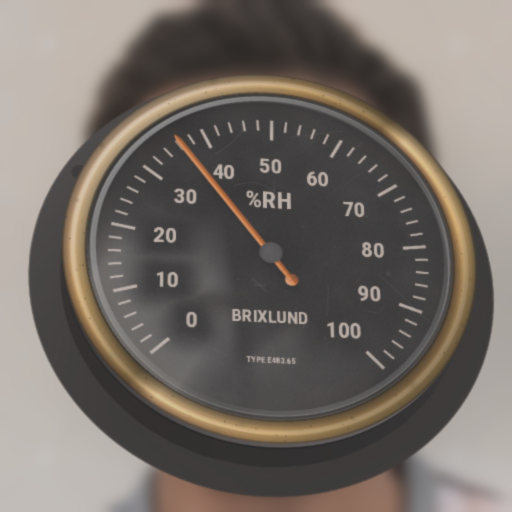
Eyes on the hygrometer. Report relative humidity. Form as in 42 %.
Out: 36 %
